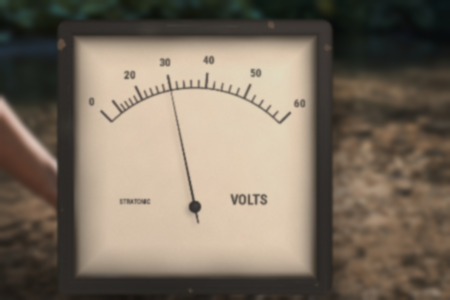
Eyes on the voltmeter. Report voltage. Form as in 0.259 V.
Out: 30 V
